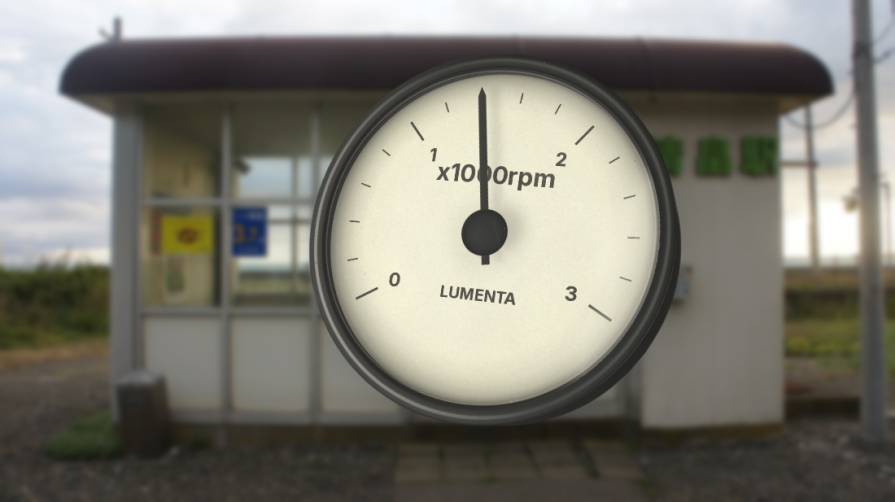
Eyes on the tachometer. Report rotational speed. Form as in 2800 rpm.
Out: 1400 rpm
